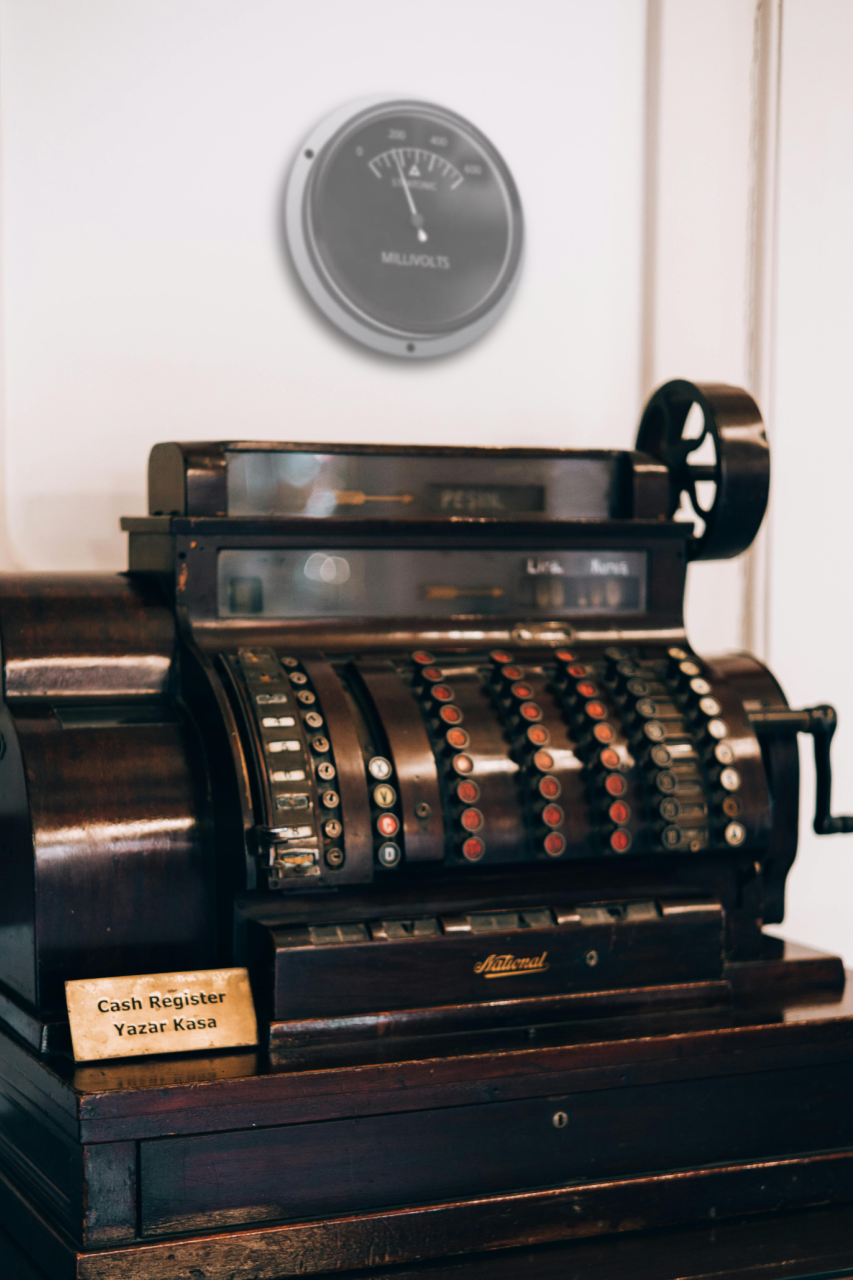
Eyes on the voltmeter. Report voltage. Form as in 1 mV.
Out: 150 mV
